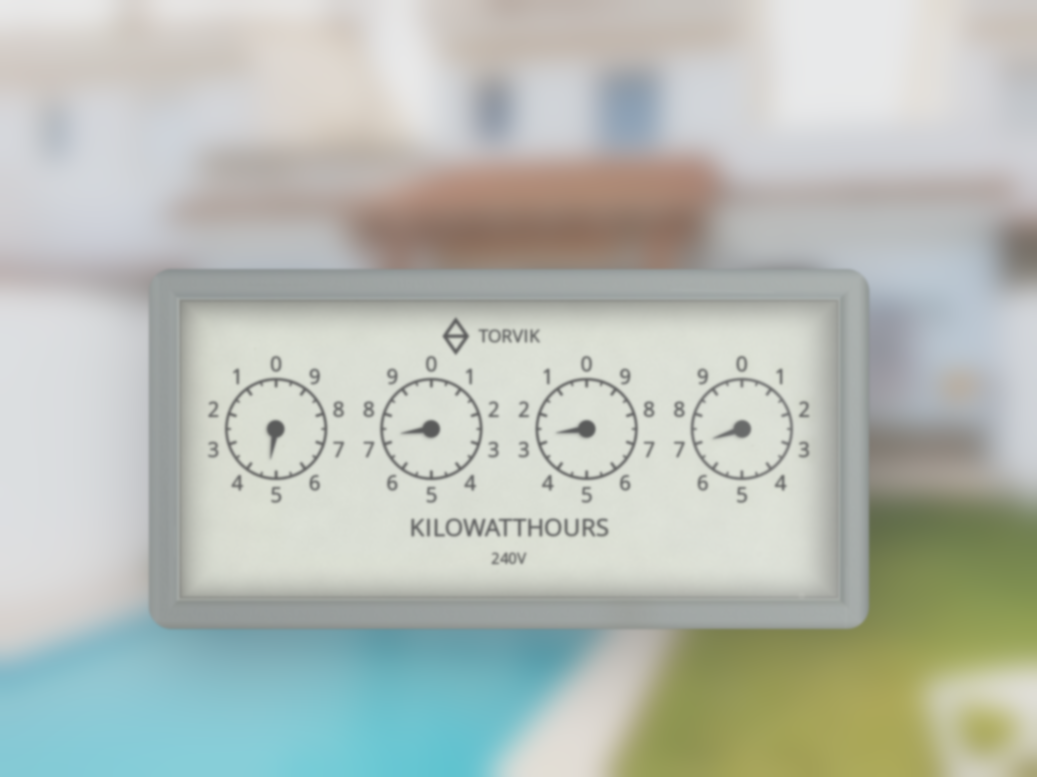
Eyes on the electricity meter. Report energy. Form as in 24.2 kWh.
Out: 4727 kWh
